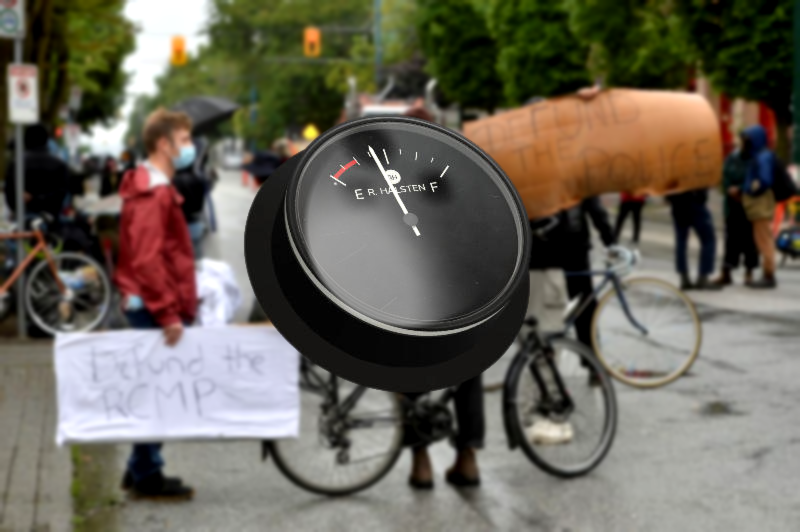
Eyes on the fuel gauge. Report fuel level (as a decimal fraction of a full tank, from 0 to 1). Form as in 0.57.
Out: 0.375
